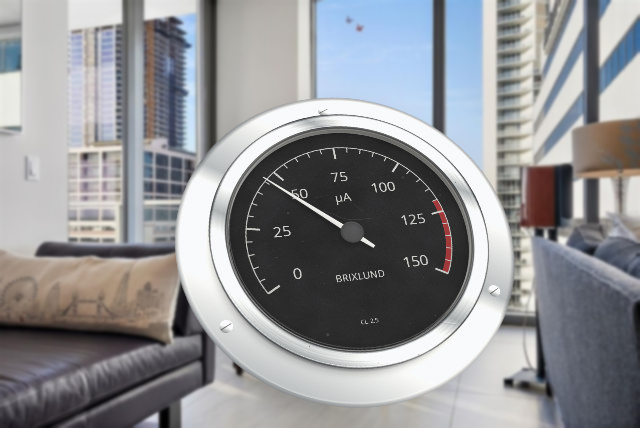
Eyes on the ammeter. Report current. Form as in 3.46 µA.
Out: 45 µA
